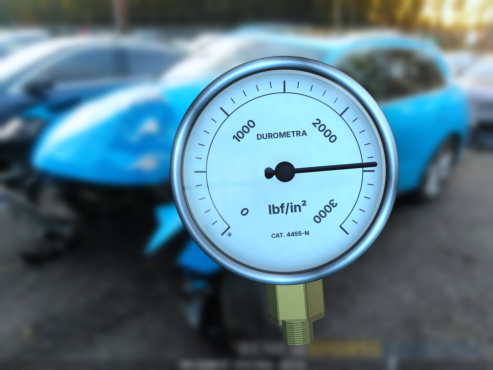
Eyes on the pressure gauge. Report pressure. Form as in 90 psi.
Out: 2450 psi
